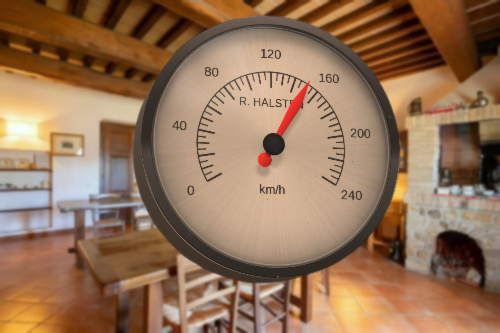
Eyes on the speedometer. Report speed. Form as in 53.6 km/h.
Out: 150 km/h
